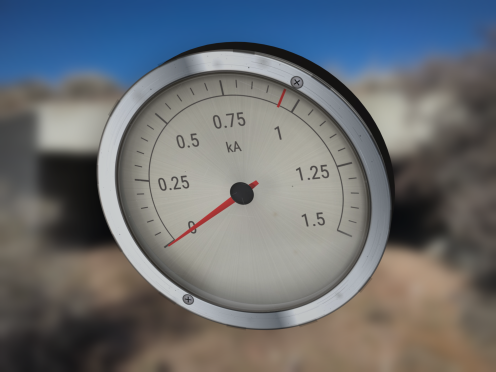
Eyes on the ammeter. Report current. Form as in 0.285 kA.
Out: 0 kA
